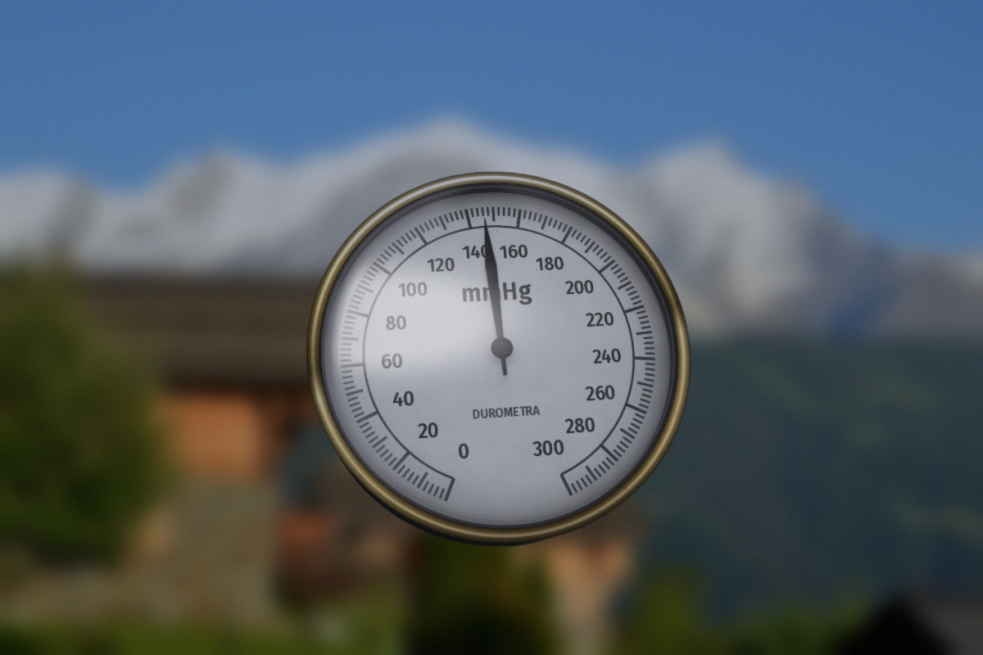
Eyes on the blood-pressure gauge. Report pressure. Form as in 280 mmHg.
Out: 146 mmHg
